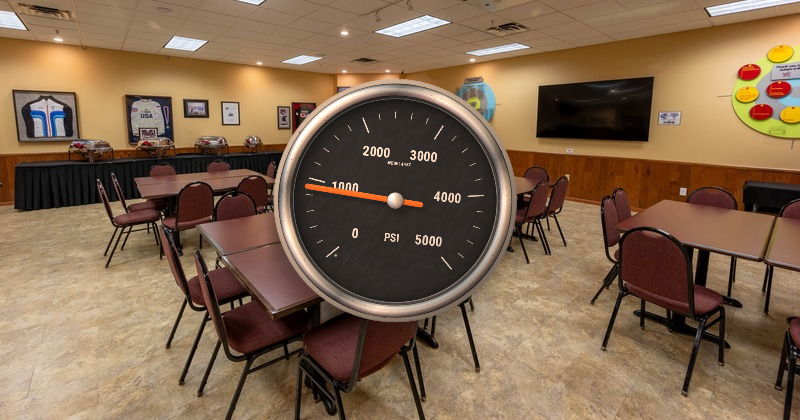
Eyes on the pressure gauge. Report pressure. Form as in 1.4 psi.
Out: 900 psi
